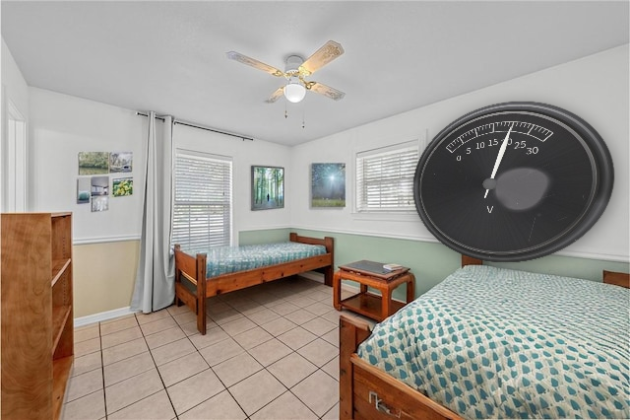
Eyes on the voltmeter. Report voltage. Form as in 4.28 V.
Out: 20 V
